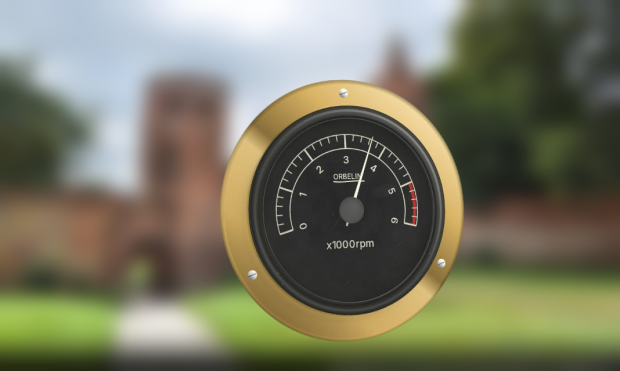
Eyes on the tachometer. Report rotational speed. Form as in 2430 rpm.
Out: 3600 rpm
